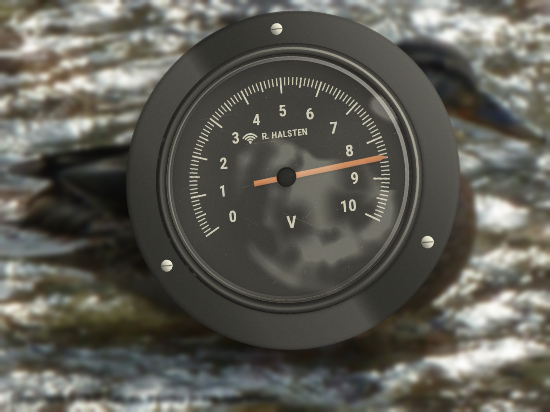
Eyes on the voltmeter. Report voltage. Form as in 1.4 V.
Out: 8.5 V
